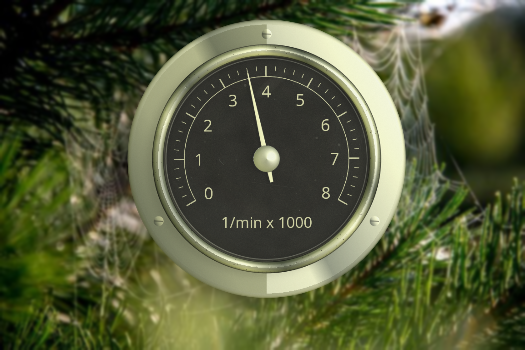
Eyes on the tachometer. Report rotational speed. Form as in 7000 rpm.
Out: 3600 rpm
